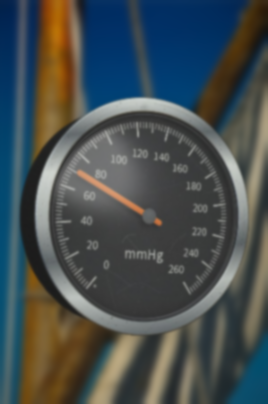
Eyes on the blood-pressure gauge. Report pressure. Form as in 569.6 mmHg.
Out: 70 mmHg
